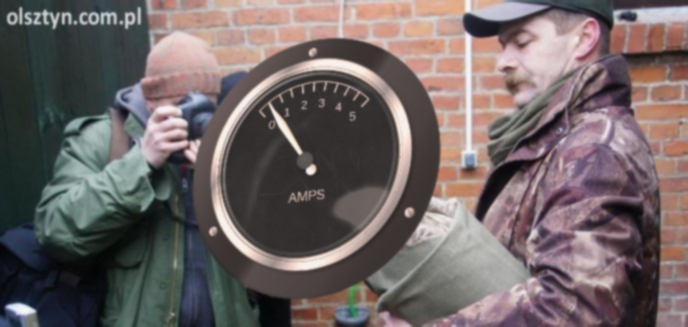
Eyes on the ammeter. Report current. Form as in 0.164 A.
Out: 0.5 A
